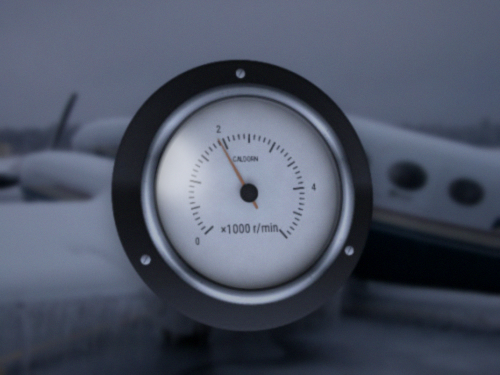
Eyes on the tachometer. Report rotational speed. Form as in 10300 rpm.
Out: 1900 rpm
